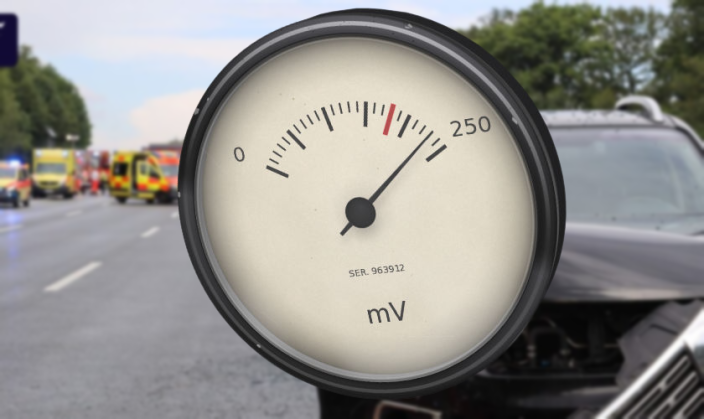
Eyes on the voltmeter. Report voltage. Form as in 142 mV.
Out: 230 mV
